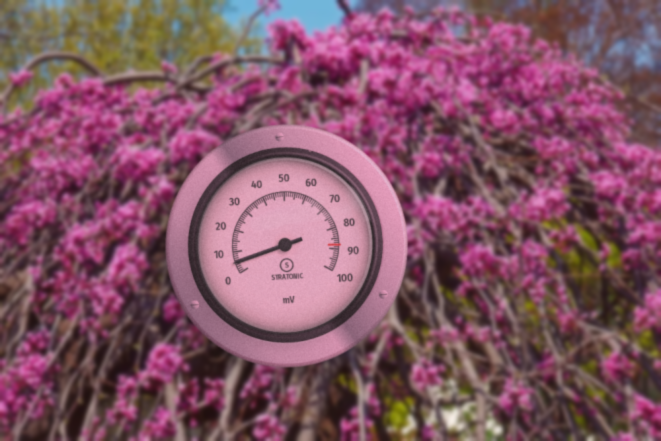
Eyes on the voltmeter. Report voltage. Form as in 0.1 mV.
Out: 5 mV
